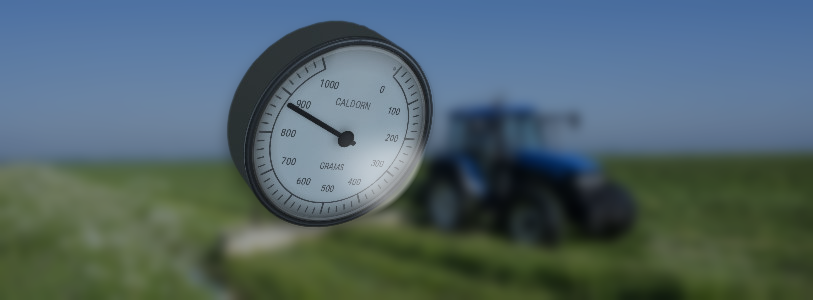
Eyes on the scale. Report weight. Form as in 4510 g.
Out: 880 g
